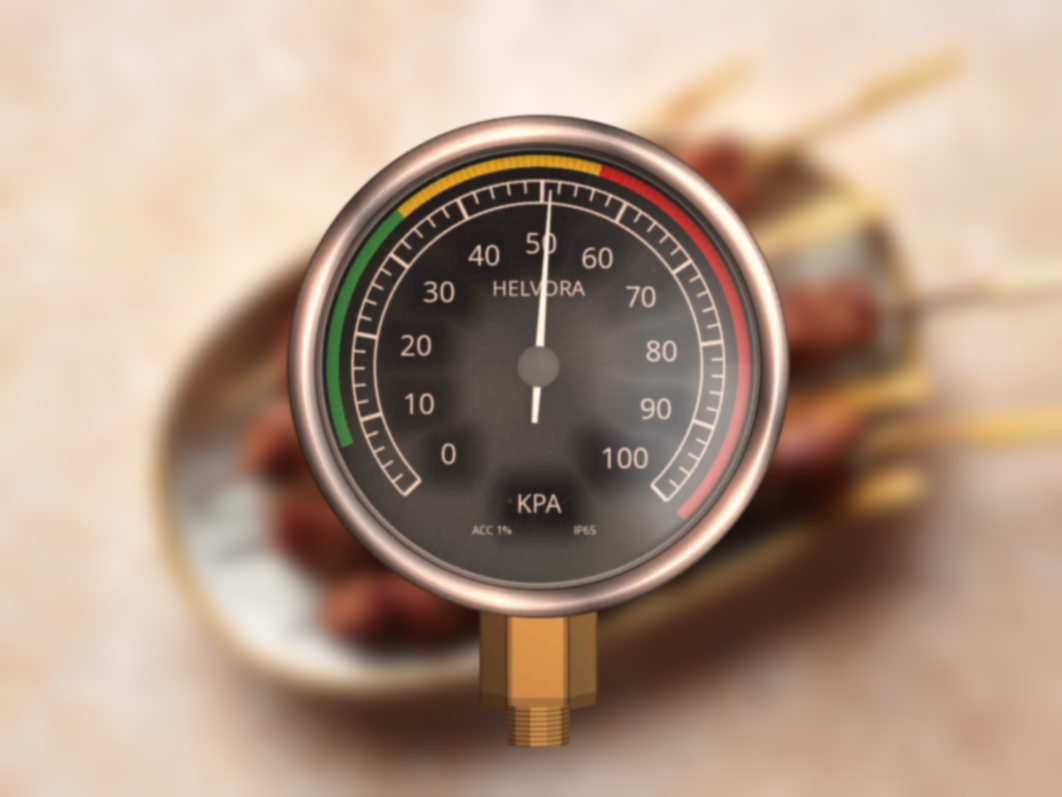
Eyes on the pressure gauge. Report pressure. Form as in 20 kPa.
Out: 51 kPa
